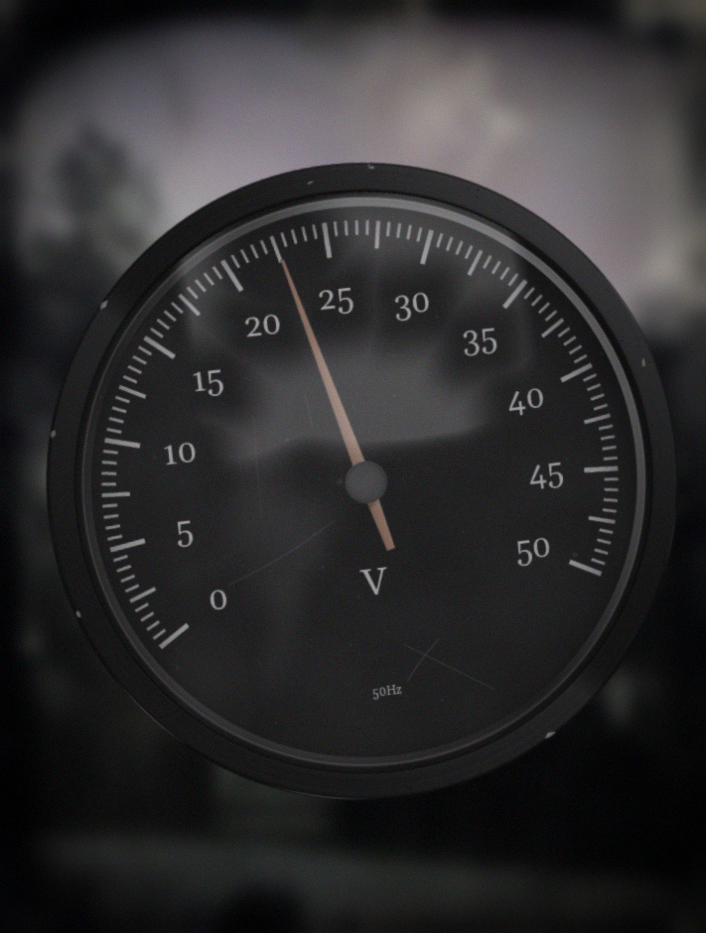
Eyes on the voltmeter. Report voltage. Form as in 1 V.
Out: 22.5 V
